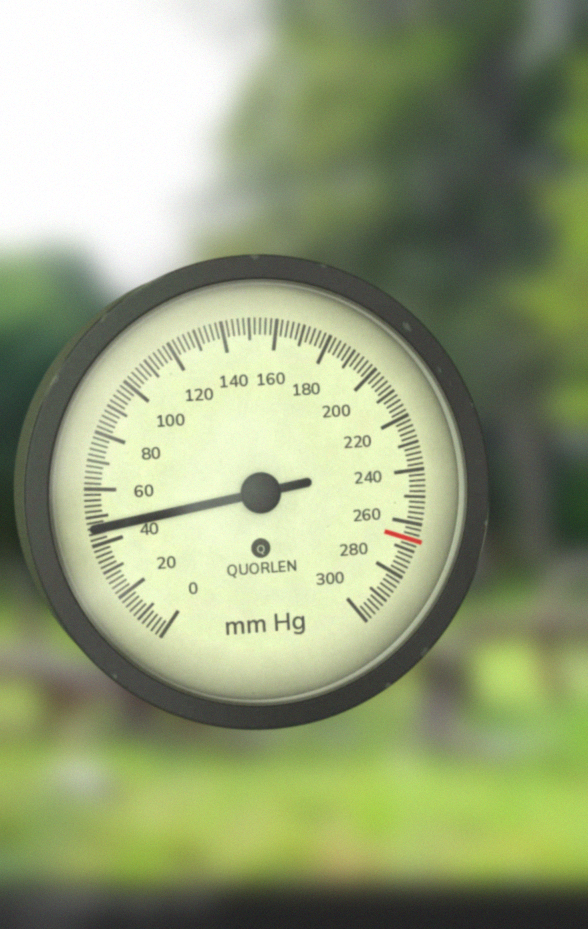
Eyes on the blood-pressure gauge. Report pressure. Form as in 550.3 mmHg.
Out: 46 mmHg
